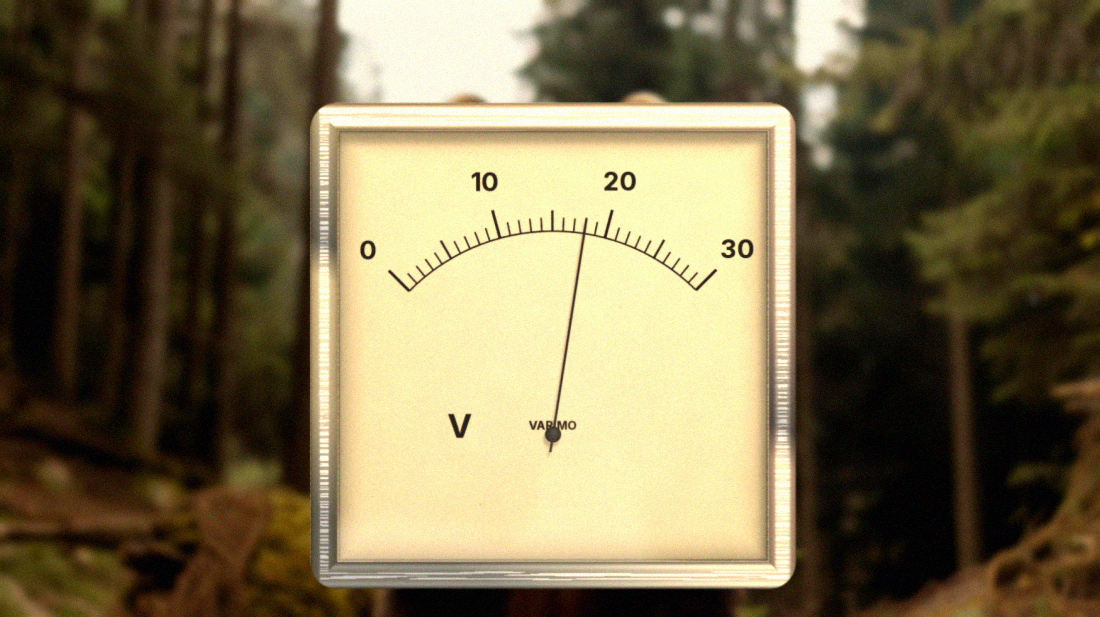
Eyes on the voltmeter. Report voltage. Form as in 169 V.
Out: 18 V
